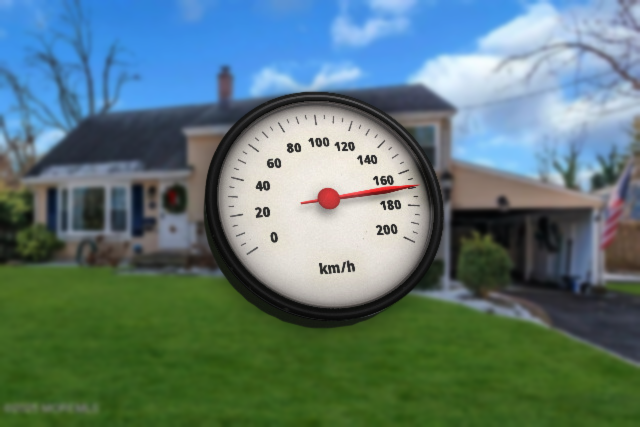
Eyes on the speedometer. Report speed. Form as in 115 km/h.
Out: 170 km/h
